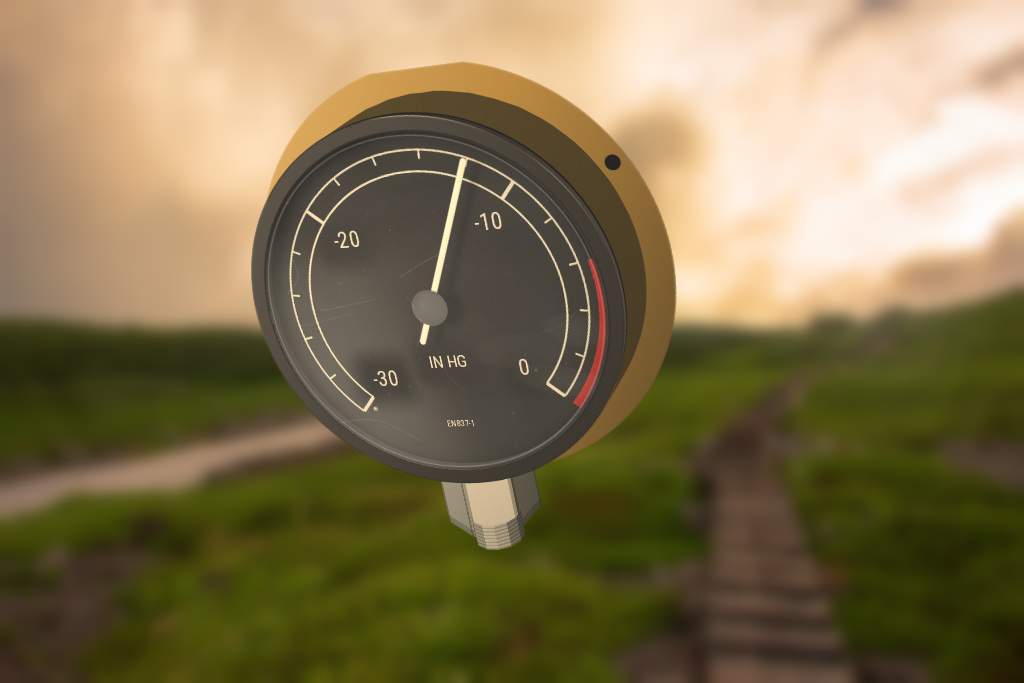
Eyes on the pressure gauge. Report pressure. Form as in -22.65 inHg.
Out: -12 inHg
